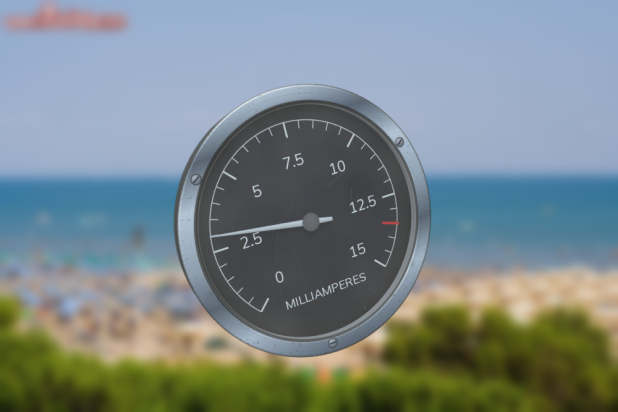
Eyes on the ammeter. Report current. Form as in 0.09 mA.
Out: 3 mA
